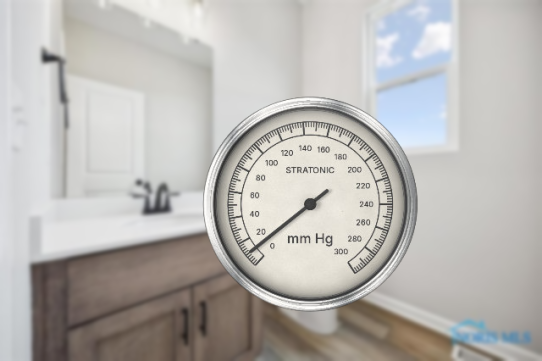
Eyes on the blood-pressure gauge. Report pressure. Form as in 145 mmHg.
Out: 10 mmHg
